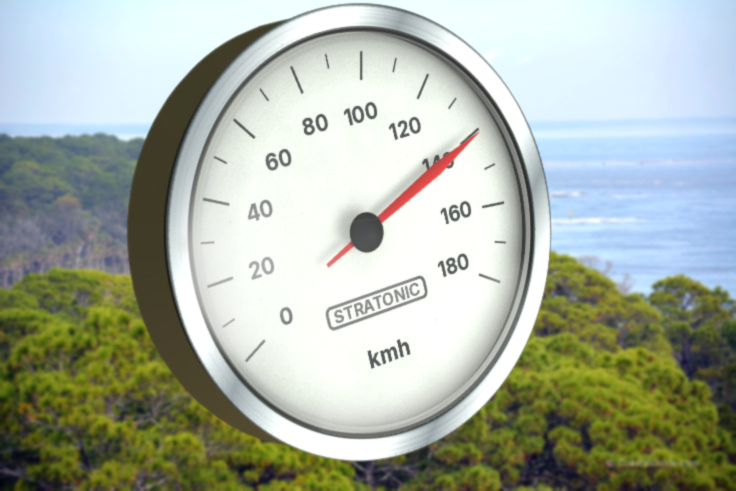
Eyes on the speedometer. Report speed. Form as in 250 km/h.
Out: 140 km/h
